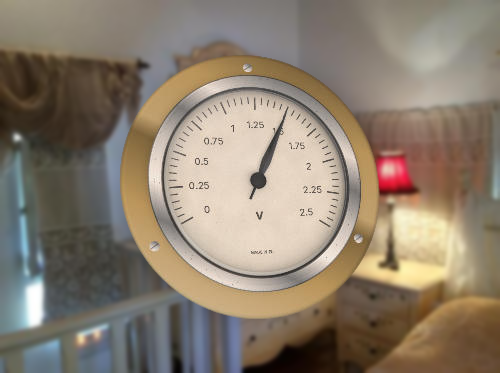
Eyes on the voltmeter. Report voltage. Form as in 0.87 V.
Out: 1.5 V
